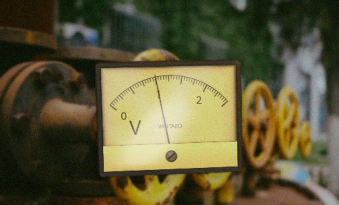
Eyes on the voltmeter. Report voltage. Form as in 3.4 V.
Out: 1 V
